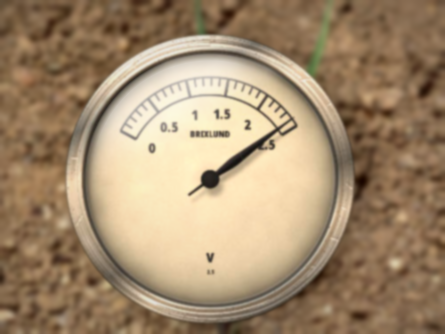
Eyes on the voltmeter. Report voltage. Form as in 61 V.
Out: 2.4 V
